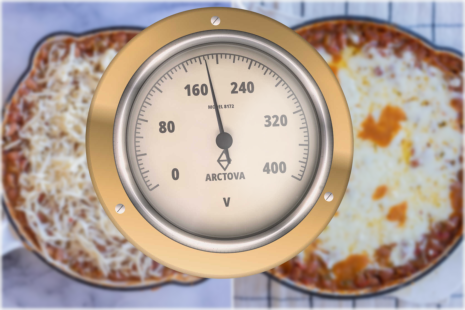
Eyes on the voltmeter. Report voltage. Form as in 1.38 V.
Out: 185 V
